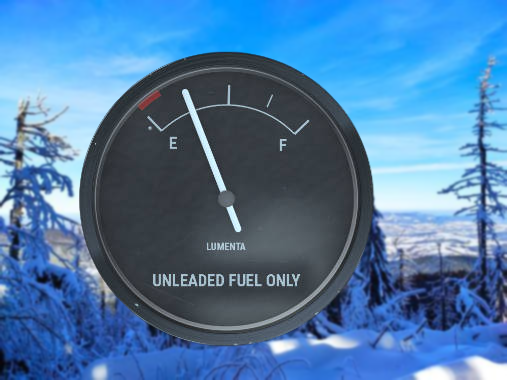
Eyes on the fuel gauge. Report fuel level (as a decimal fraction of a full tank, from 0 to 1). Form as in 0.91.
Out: 0.25
